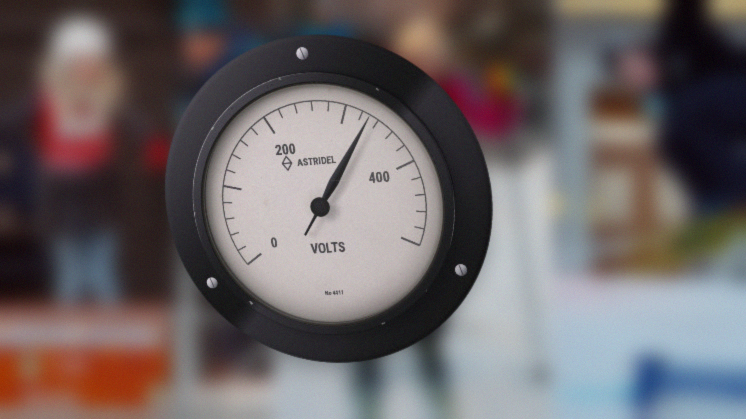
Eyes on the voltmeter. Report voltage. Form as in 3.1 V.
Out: 330 V
